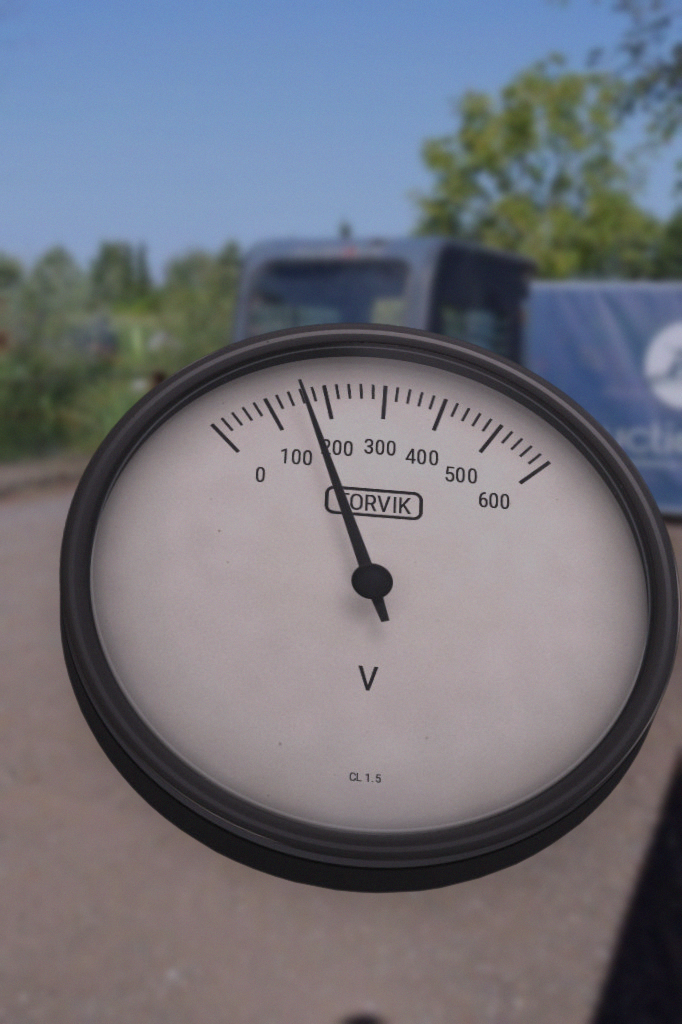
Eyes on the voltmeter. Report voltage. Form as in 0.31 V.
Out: 160 V
